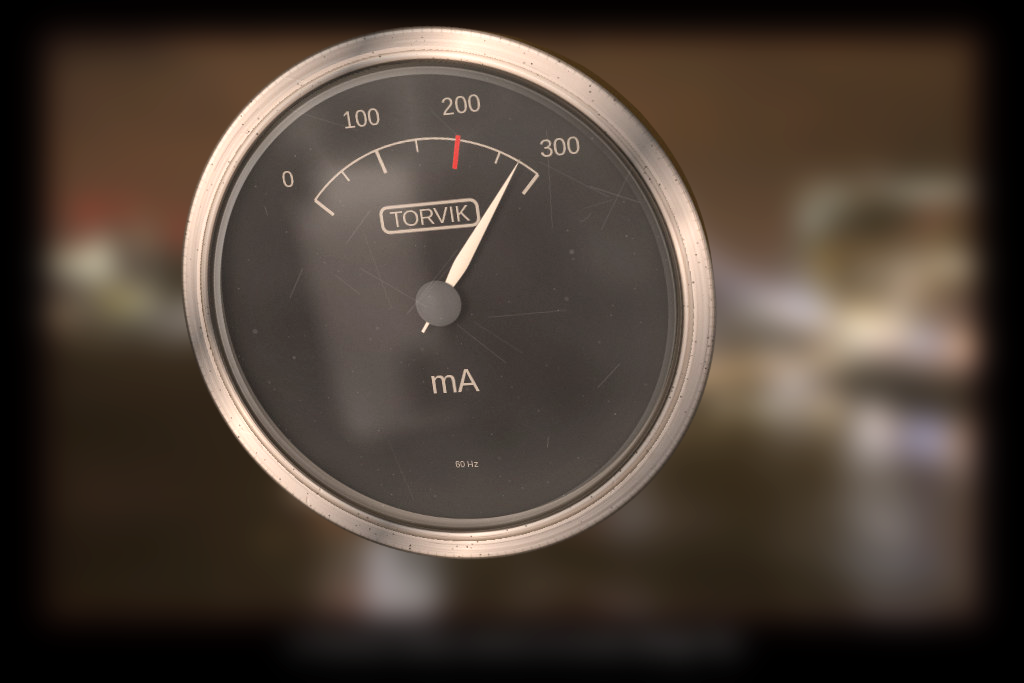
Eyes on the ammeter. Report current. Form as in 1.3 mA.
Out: 275 mA
